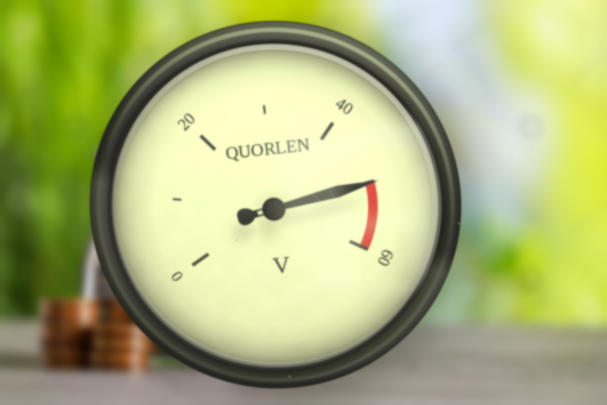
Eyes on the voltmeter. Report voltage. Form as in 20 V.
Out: 50 V
